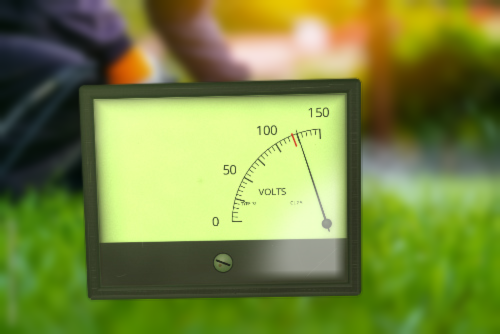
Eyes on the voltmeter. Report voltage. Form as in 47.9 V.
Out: 125 V
